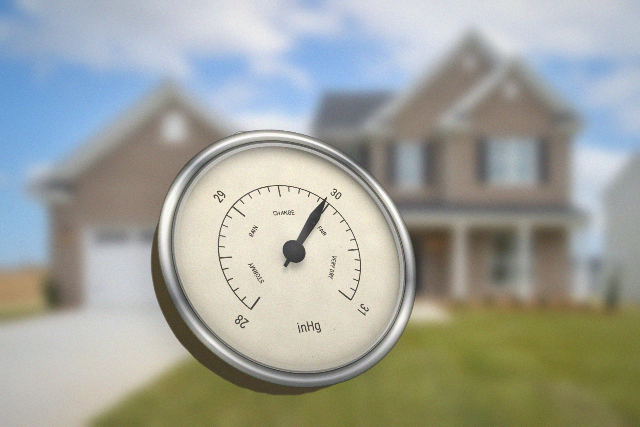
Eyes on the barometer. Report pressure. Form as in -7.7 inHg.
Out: 29.95 inHg
